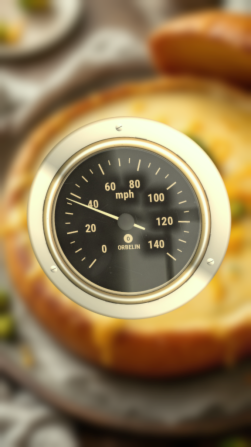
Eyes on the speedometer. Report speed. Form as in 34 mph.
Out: 37.5 mph
